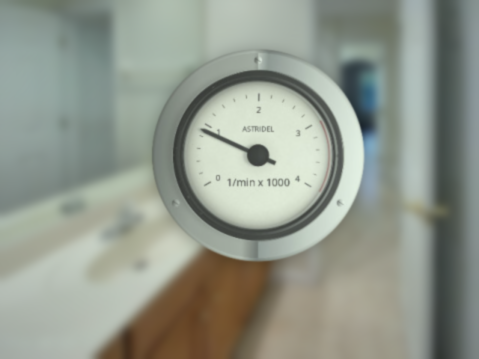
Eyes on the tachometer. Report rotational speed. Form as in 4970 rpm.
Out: 900 rpm
